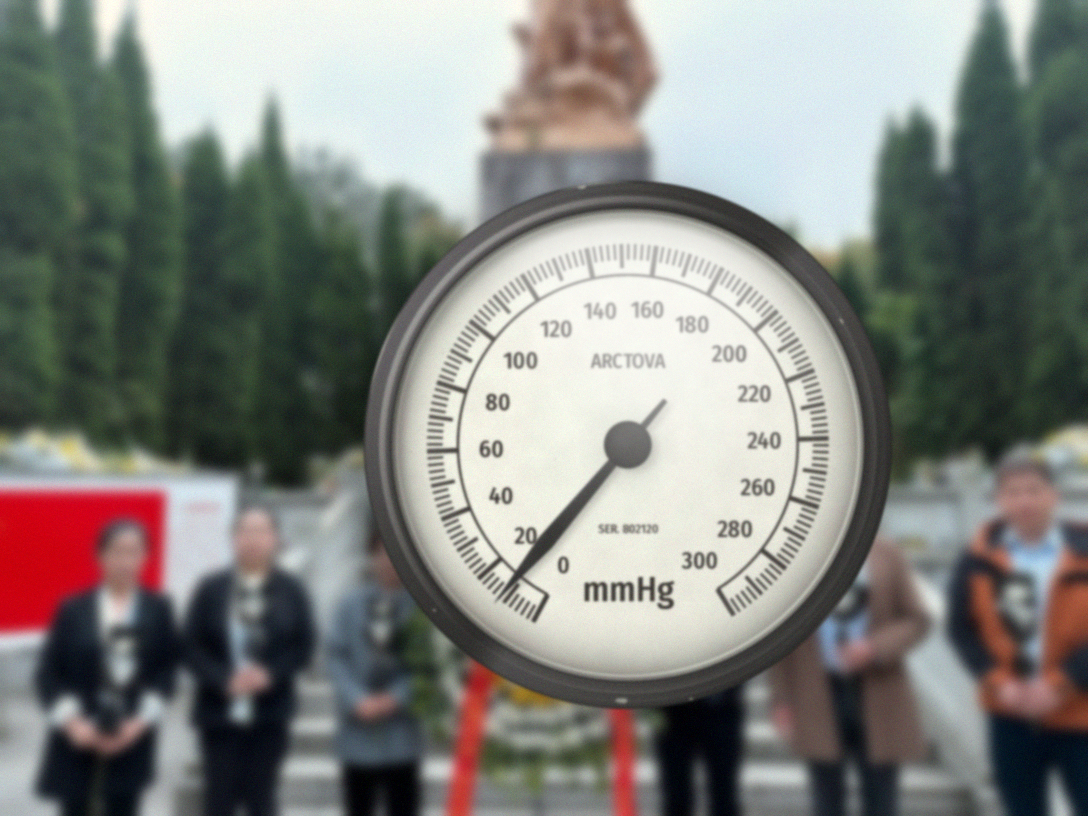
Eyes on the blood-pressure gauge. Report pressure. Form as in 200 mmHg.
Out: 12 mmHg
